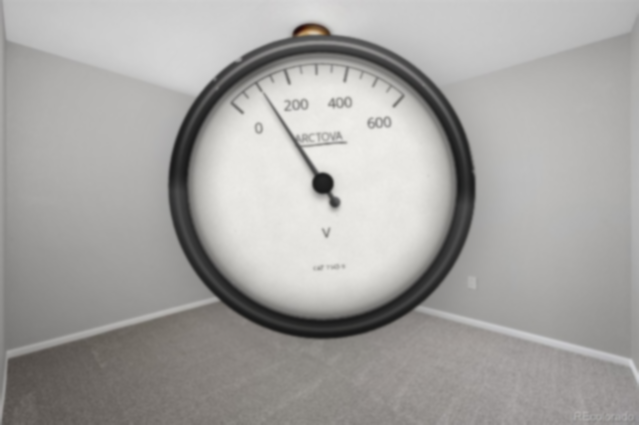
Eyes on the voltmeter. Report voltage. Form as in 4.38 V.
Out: 100 V
